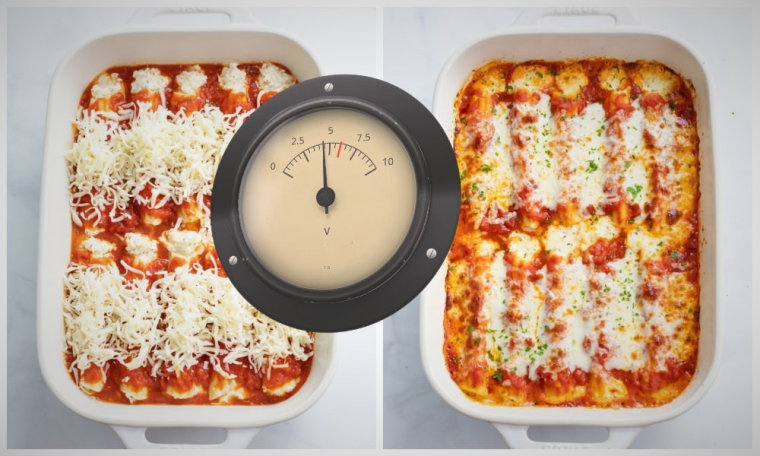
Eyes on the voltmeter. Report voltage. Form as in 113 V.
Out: 4.5 V
